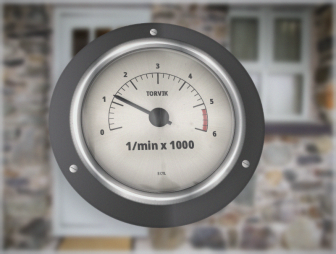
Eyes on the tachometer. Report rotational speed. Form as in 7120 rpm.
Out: 1200 rpm
